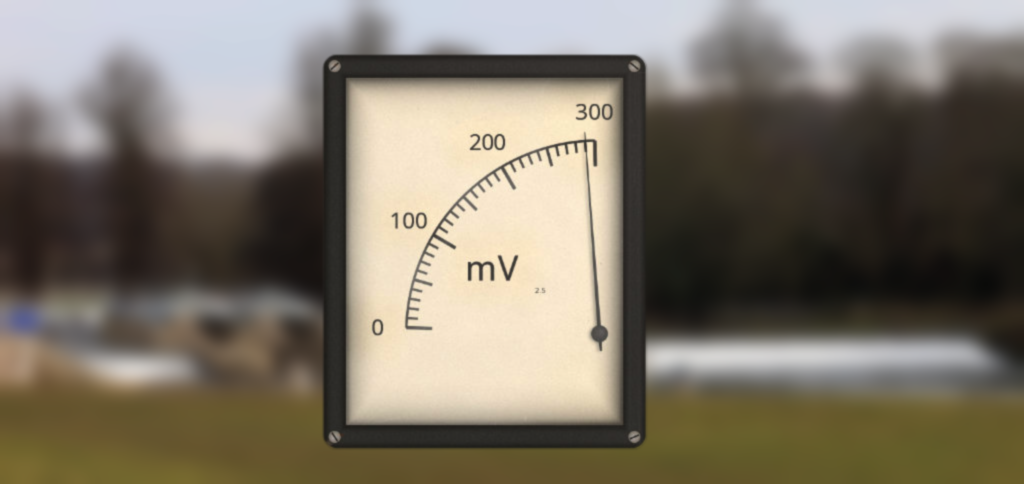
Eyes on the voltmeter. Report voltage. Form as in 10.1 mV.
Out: 290 mV
